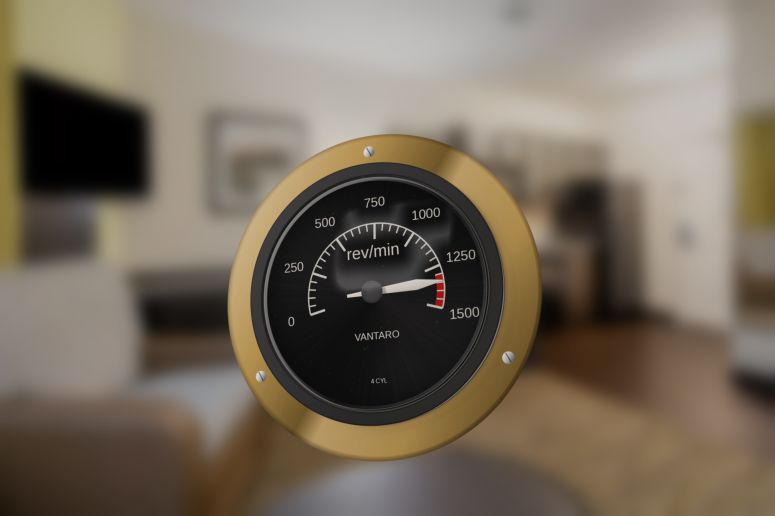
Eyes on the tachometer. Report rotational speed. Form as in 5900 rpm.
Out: 1350 rpm
